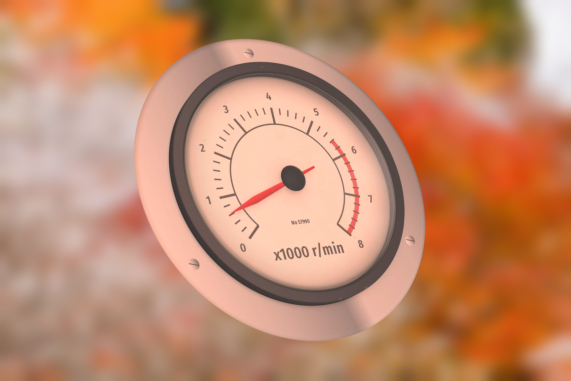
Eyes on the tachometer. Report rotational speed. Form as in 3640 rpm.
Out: 600 rpm
